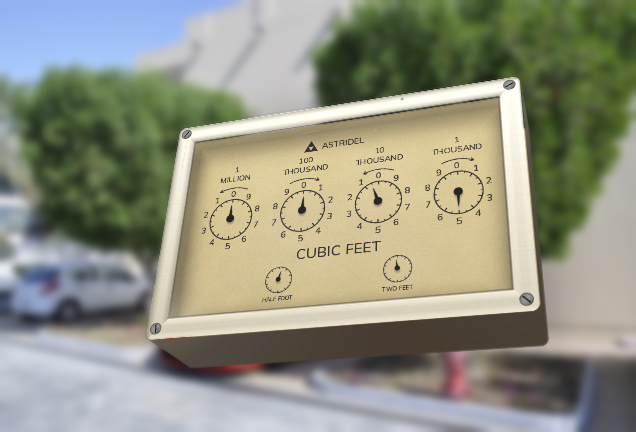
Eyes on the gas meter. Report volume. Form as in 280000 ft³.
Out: 500 ft³
